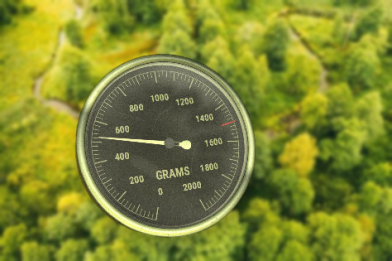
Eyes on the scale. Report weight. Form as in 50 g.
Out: 520 g
